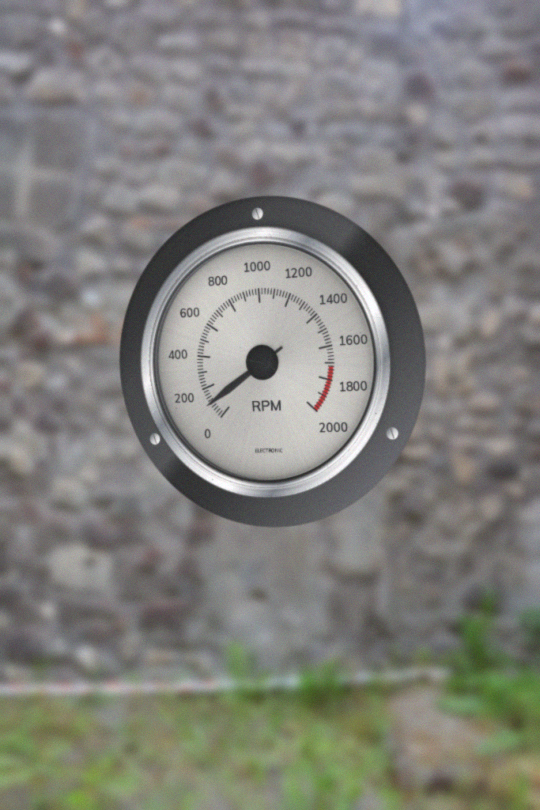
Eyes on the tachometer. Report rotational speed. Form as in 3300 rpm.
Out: 100 rpm
